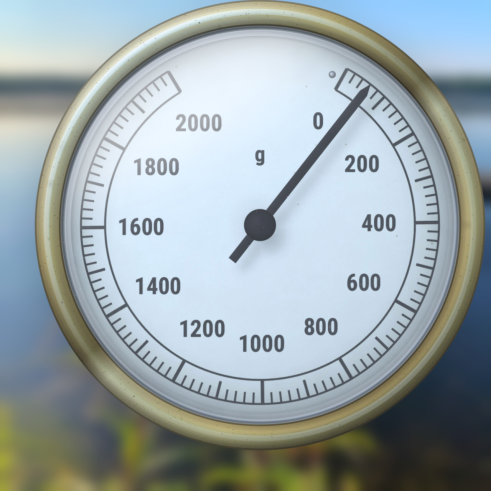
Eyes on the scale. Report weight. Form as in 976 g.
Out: 60 g
